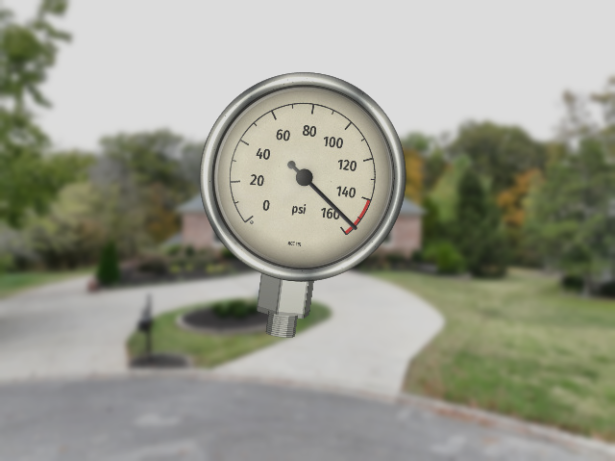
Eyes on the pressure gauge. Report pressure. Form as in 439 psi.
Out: 155 psi
